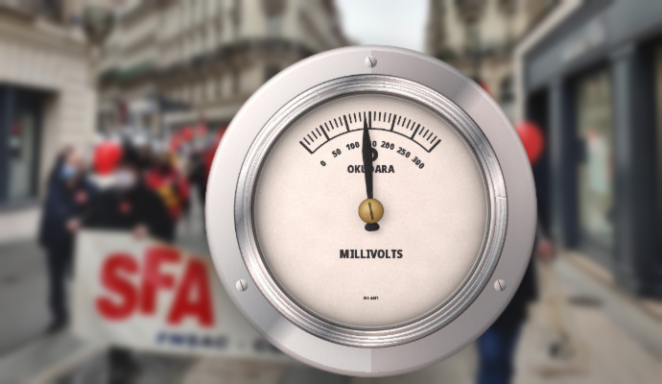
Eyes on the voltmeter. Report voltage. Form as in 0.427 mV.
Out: 140 mV
